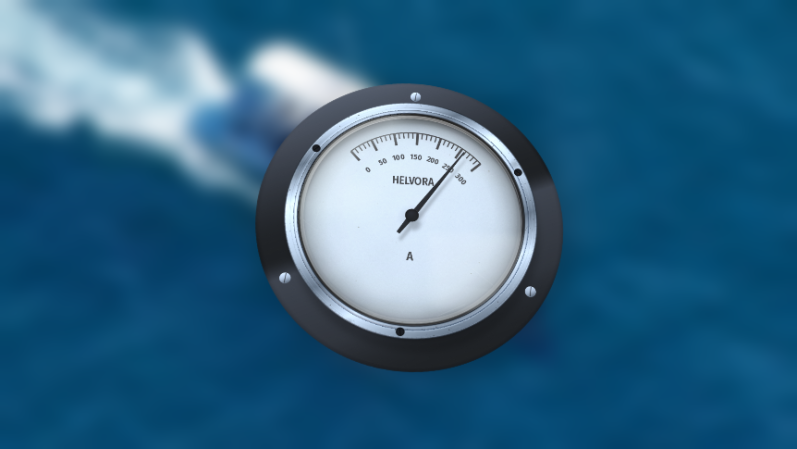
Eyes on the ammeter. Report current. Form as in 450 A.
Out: 260 A
